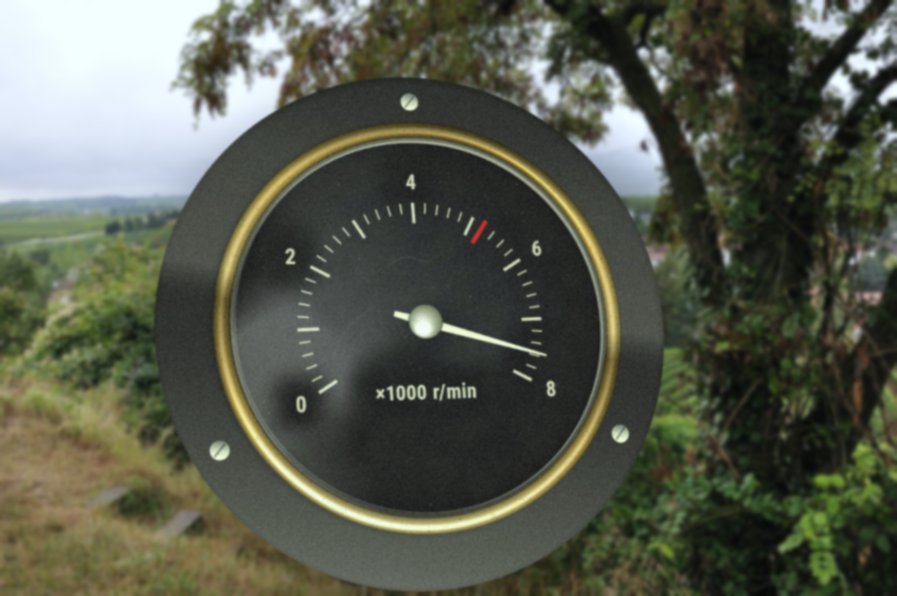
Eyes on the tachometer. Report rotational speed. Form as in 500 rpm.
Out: 7600 rpm
